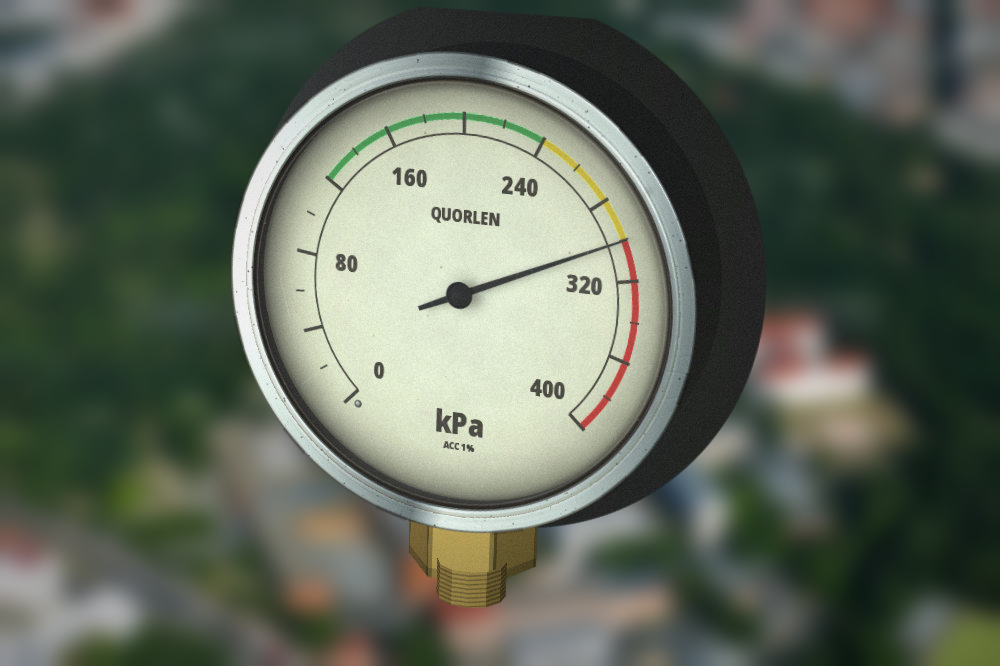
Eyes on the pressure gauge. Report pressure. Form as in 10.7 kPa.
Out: 300 kPa
